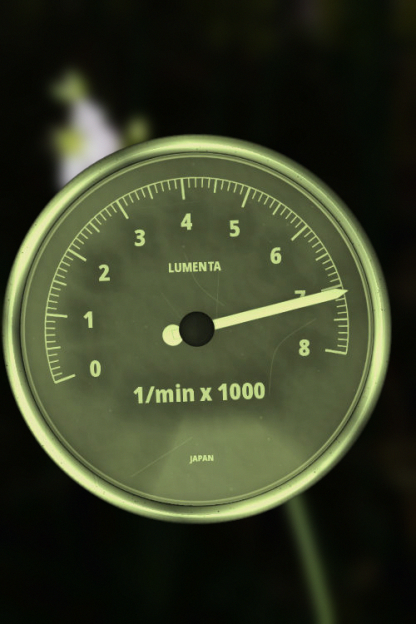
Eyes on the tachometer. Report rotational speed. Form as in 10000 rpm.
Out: 7100 rpm
